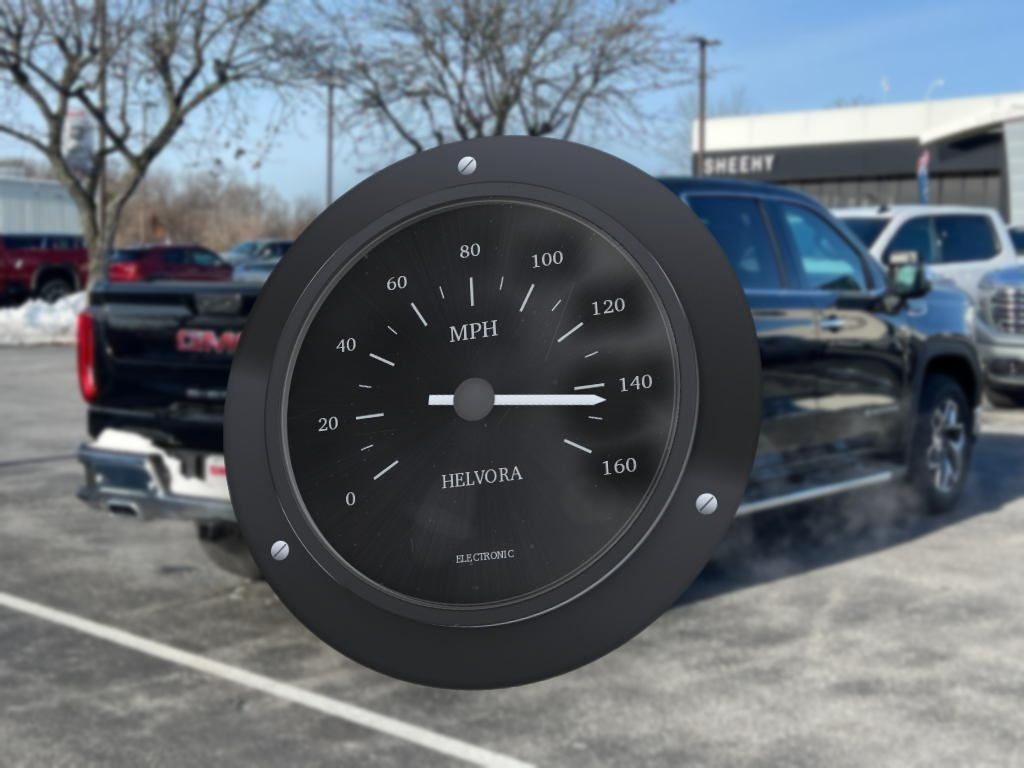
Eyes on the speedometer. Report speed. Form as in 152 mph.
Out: 145 mph
